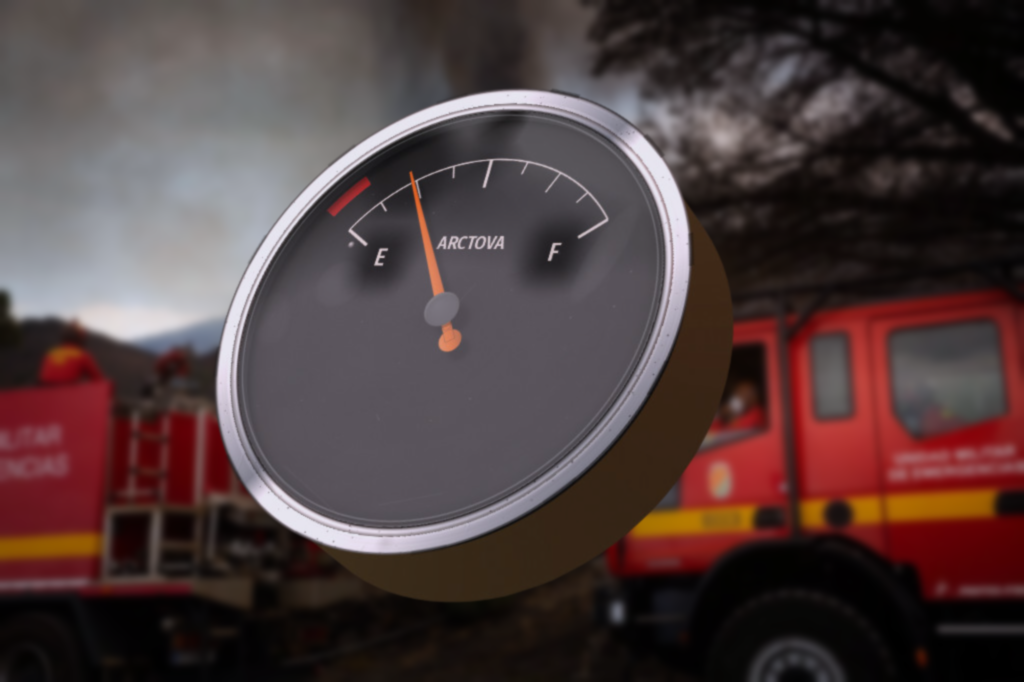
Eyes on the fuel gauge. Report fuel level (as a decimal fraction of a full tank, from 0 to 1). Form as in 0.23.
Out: 0.25
